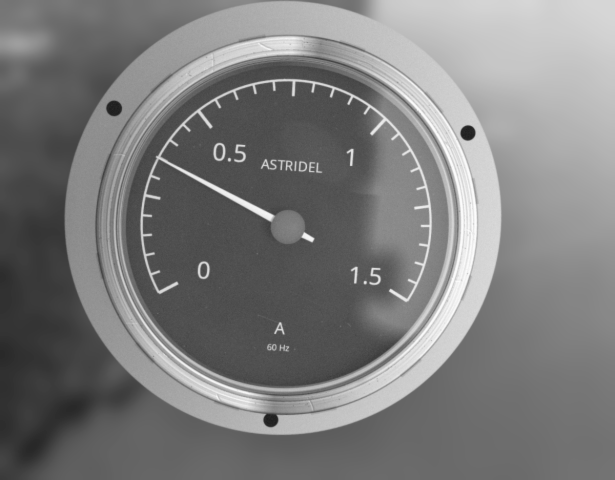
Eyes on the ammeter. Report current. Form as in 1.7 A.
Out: 0.35 A
